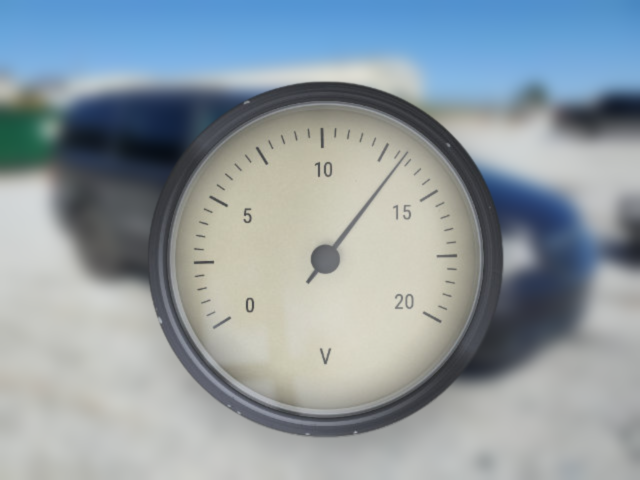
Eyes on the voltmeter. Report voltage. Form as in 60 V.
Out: 13.25 V
